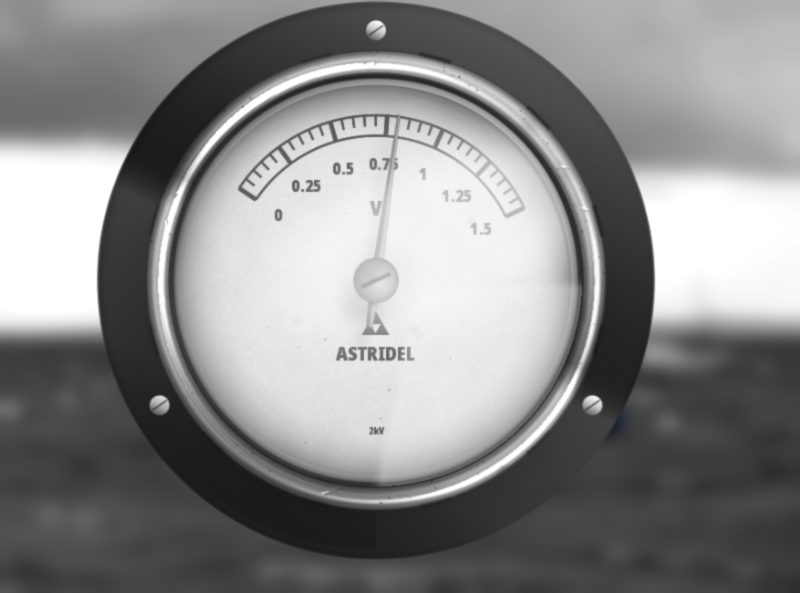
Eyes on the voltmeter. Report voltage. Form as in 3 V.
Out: 0.8 V
